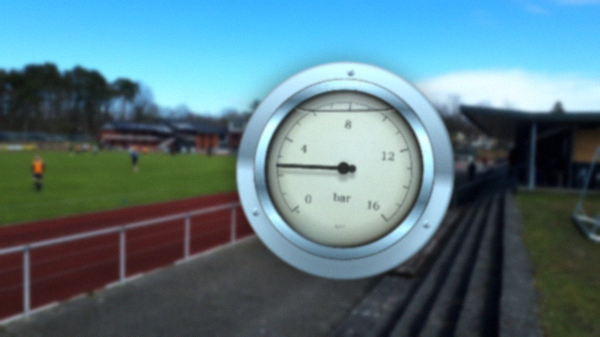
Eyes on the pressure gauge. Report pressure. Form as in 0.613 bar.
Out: 2.5 bar
